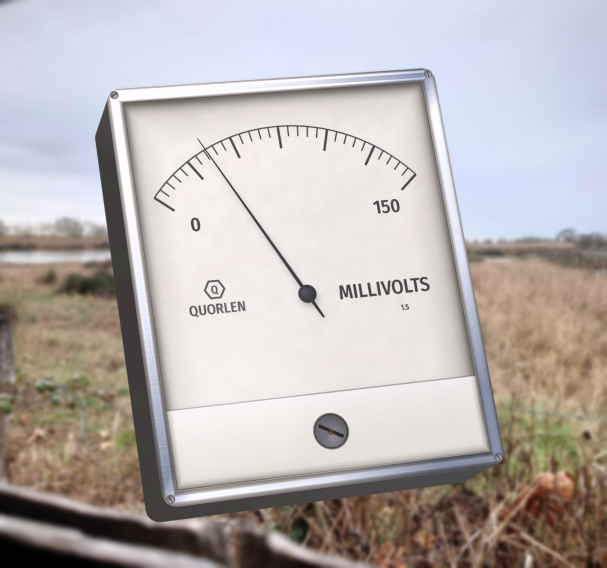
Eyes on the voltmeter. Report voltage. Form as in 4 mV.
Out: 35 mV
